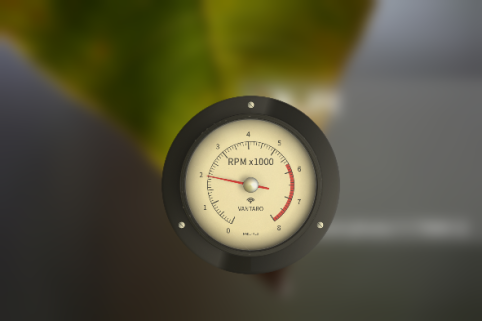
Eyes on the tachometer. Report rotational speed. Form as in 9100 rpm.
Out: 2000 rpm
